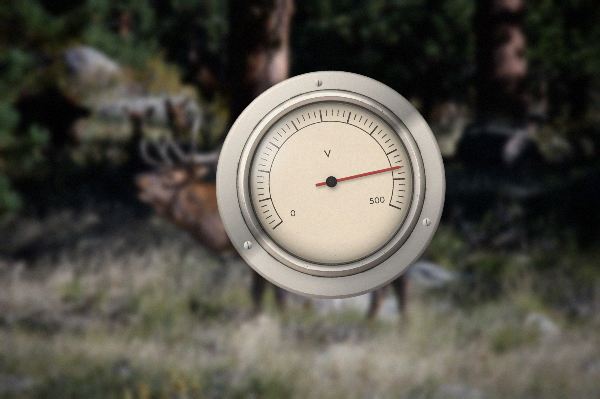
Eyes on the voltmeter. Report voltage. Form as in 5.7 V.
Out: 430 V
